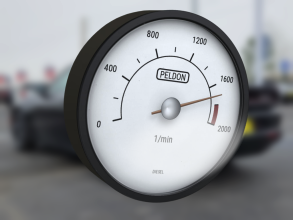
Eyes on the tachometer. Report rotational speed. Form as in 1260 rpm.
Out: 1700 rpm
